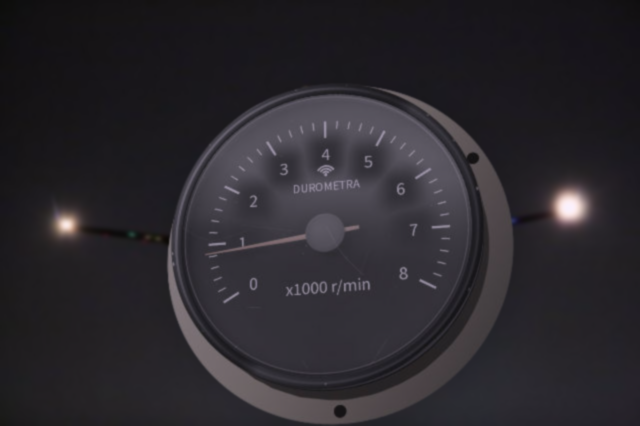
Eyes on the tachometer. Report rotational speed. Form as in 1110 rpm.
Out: 800 rpm
